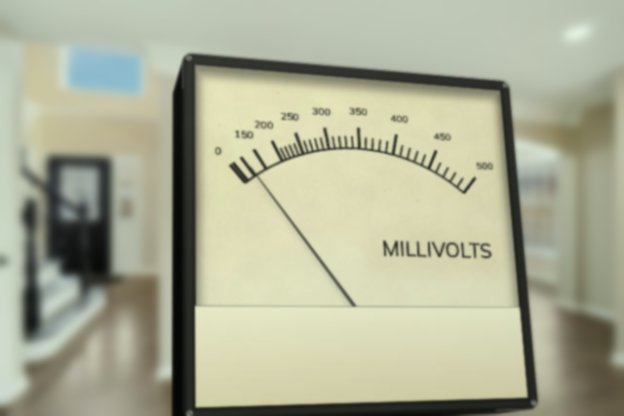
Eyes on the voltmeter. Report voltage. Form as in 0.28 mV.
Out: 100 mV
